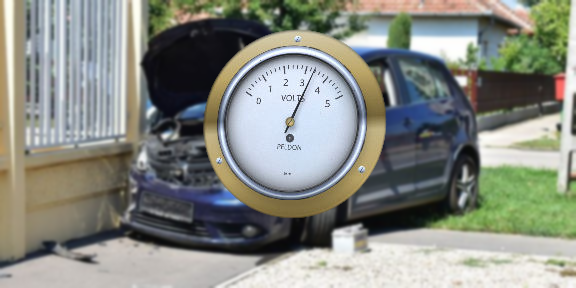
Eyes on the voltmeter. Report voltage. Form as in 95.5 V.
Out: 3.4 V
